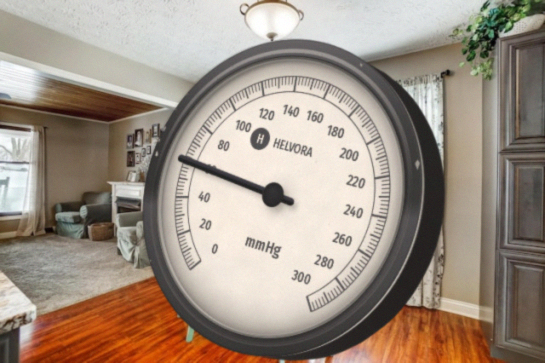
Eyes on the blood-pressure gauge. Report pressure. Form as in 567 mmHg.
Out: 60 mmHg
